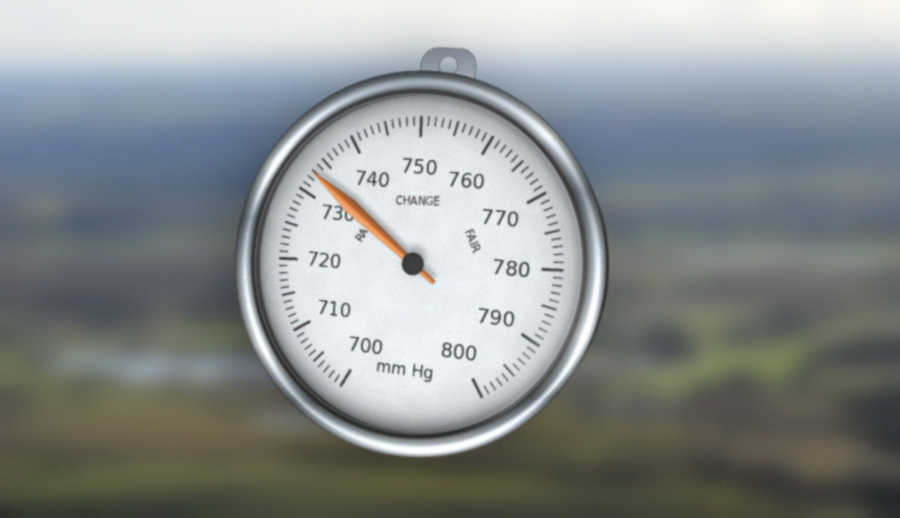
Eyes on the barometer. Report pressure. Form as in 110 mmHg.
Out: 733 mmHg
